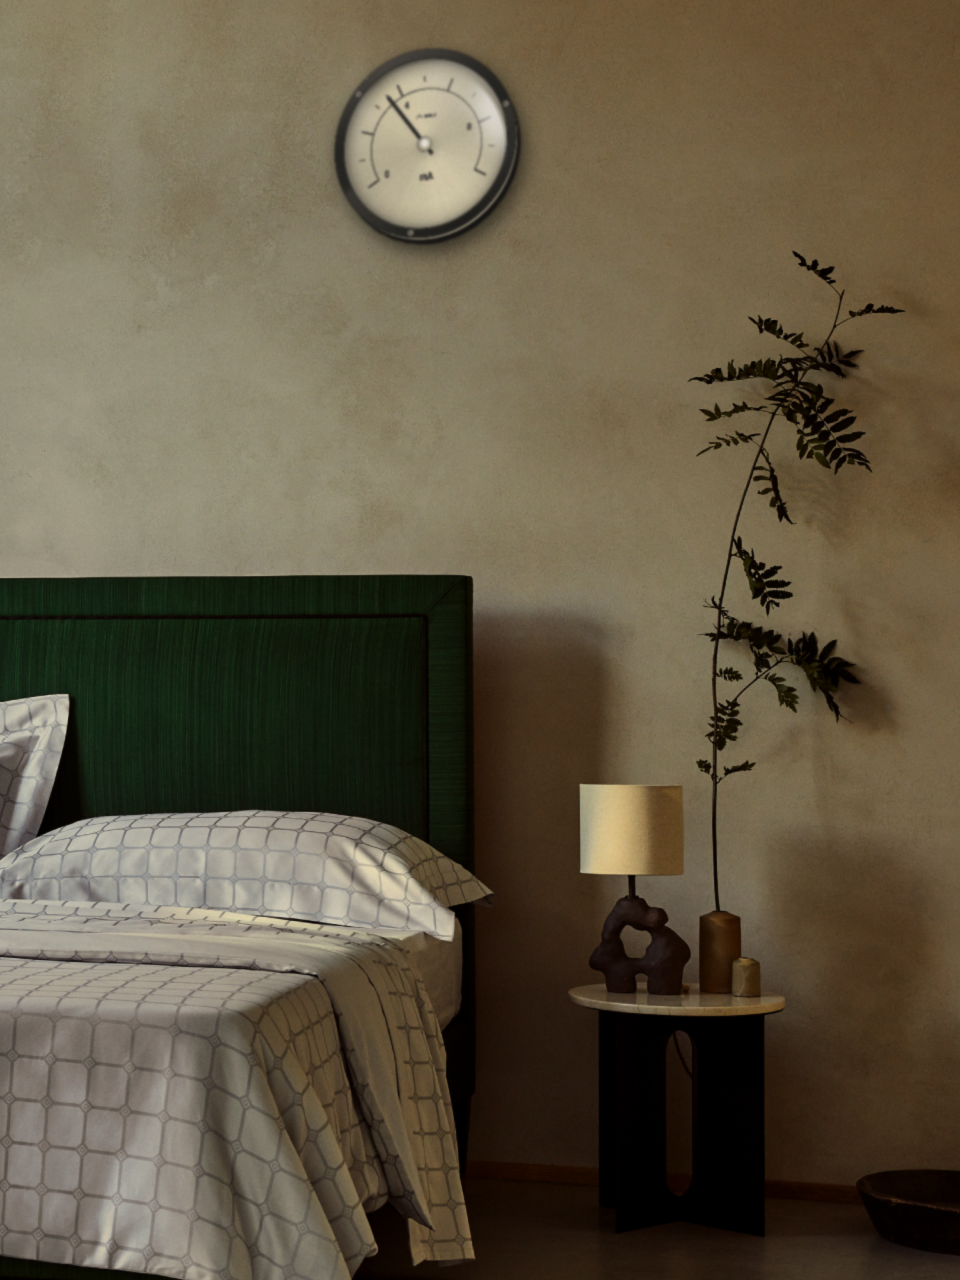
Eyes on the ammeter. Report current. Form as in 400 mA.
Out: 3.5 mA
